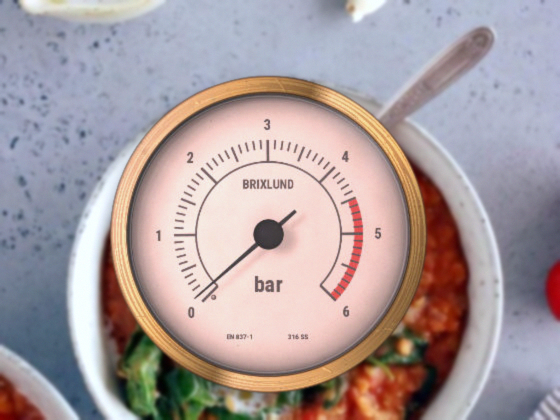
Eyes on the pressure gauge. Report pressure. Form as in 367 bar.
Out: 0.1 bar
